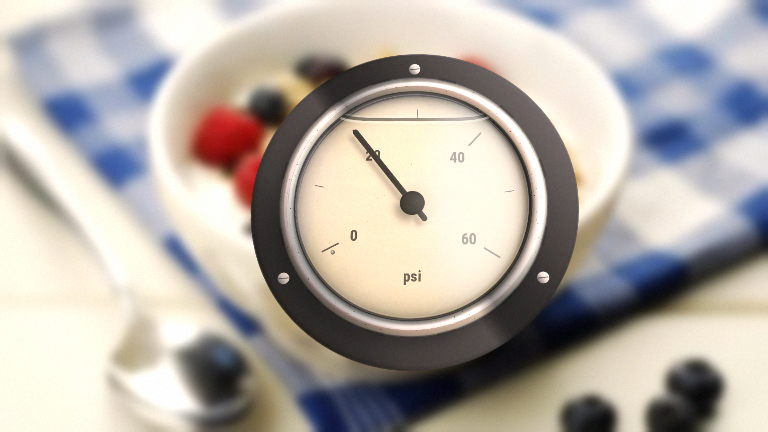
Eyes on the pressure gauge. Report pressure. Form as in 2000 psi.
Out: 20 psi
